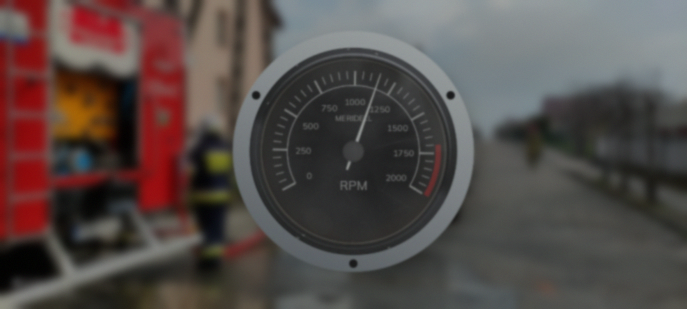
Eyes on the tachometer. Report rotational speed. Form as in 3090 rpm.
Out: 1150 rpm
